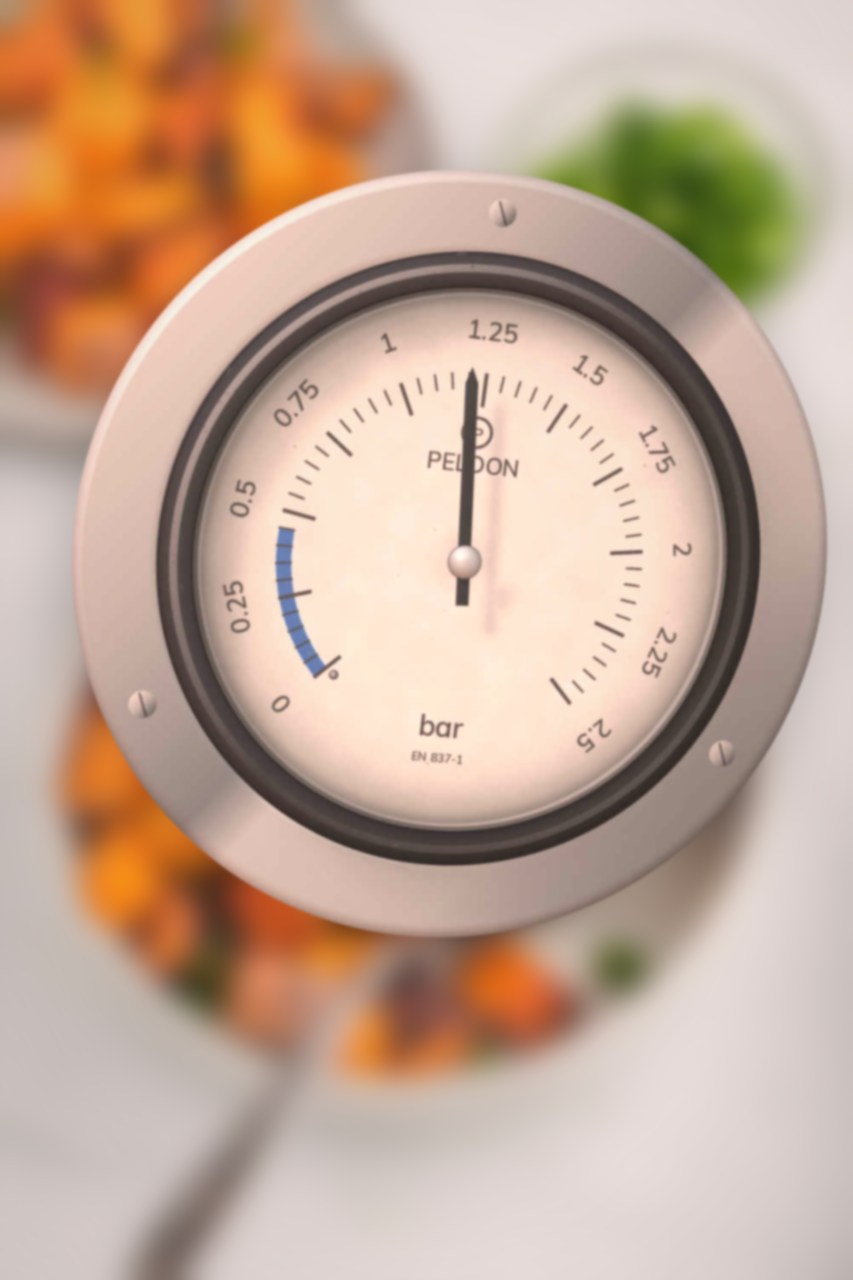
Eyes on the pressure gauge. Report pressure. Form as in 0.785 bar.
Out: 1.2 bar
